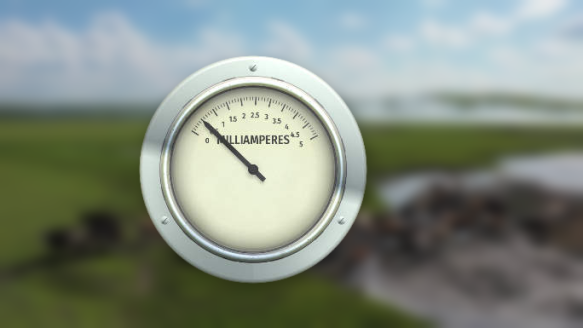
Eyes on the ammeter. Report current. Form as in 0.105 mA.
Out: 0.5 mA
